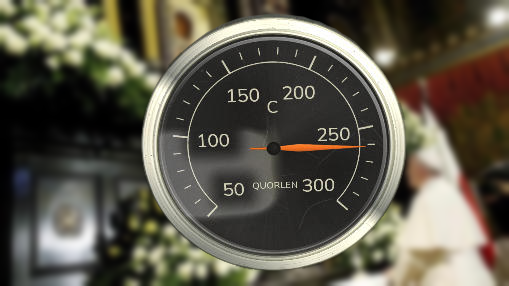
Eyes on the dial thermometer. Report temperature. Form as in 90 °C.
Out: 260 °C
